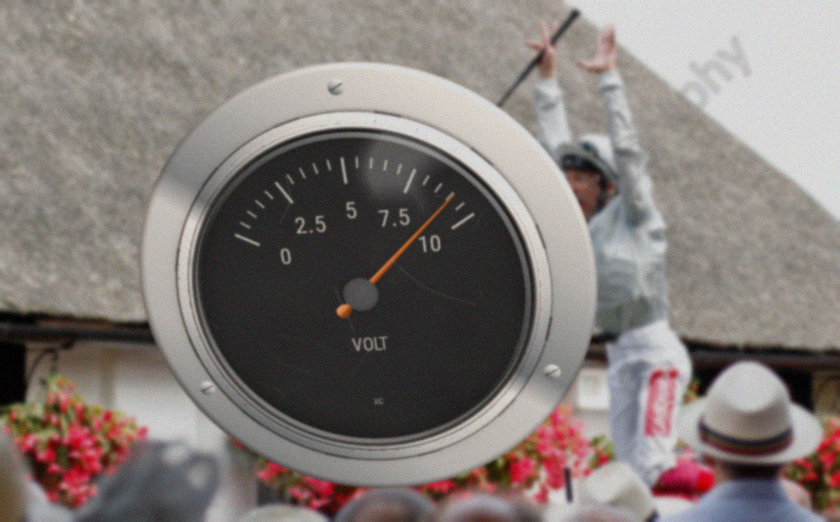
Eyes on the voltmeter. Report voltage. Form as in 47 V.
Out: 9 V
